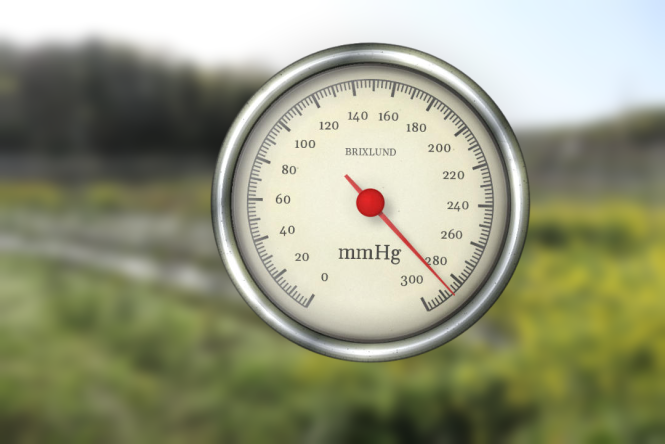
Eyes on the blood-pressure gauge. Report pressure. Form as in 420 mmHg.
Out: 286 mmHg
